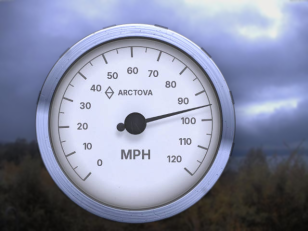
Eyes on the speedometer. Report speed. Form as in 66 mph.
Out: 95 mph
